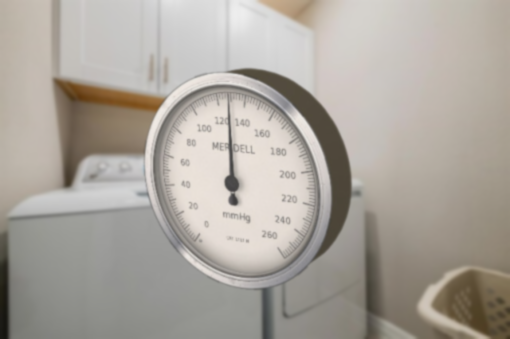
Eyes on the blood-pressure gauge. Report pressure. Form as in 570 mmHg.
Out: 130 mmHg
